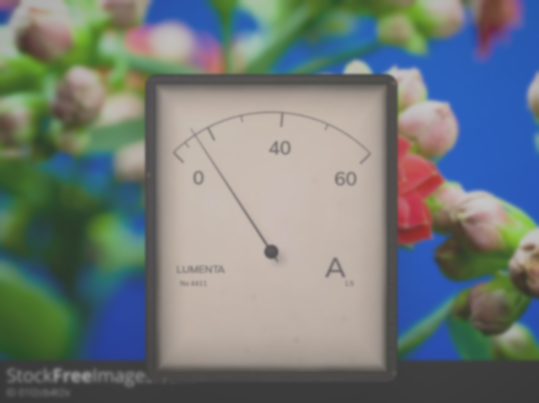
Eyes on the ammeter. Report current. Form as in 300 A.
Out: 15 A
